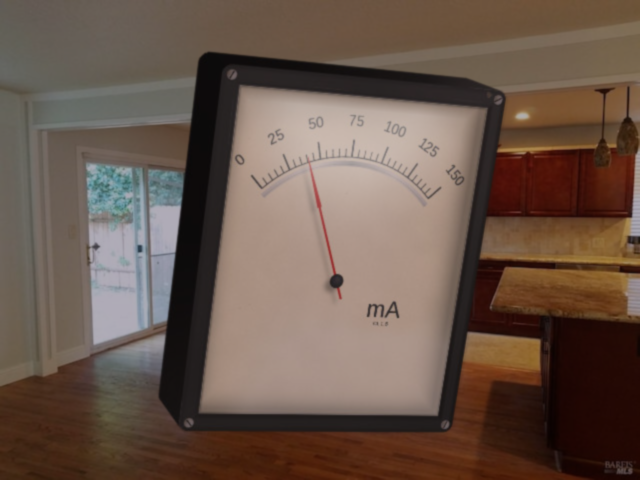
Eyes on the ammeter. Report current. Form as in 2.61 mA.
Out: 40 mA
